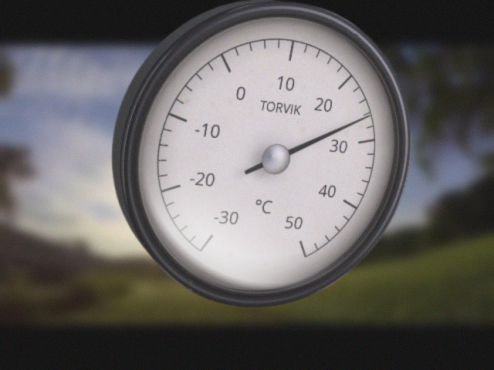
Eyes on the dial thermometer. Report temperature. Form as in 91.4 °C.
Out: 26 °C
